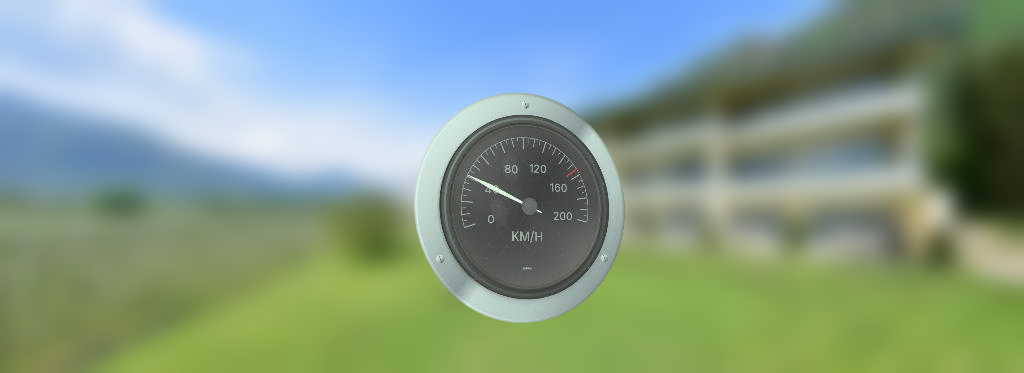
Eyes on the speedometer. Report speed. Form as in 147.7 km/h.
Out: 40 km/h
